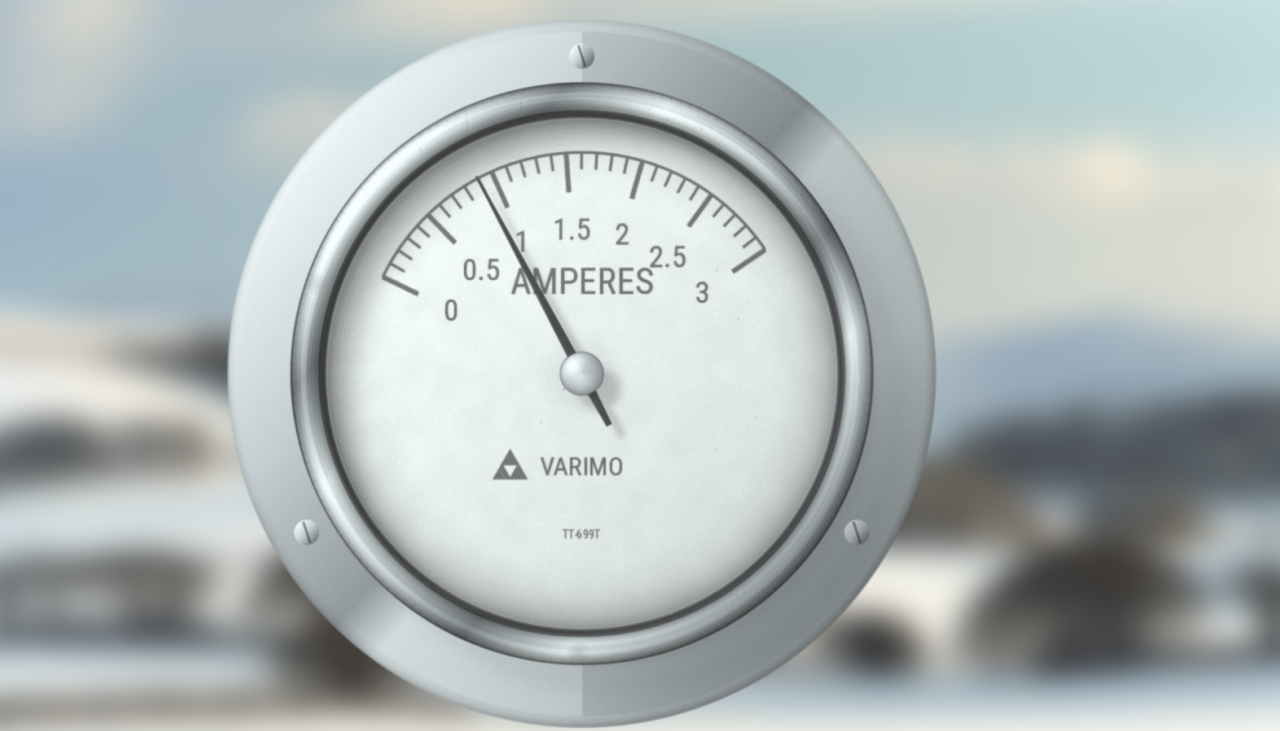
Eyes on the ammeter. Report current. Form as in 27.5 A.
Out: 0.9 A
